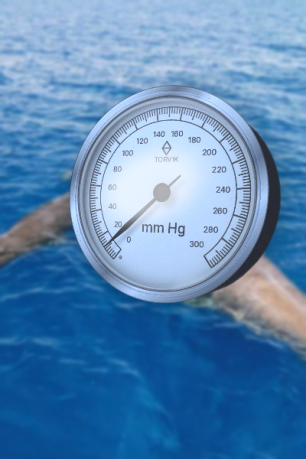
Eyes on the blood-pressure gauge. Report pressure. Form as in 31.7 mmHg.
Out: 10 mmHg
